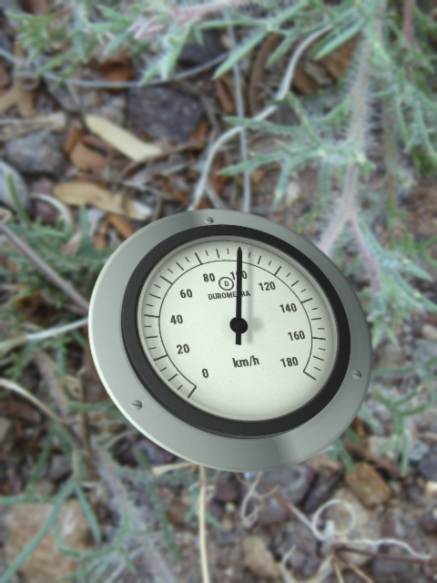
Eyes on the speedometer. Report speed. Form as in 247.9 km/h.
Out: 100 km/h
